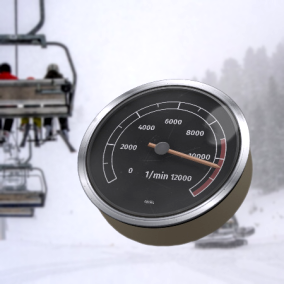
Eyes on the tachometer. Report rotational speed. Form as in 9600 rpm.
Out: 10500 rpm
